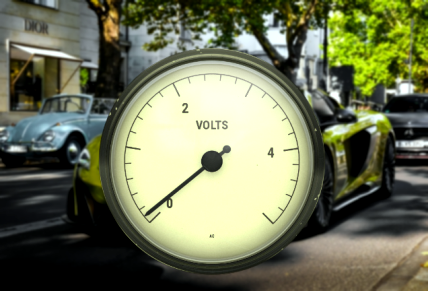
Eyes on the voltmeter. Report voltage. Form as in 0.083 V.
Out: 0.1 V
